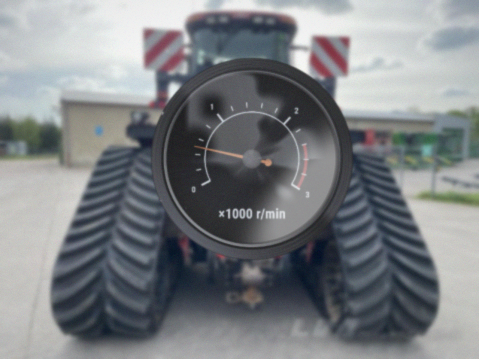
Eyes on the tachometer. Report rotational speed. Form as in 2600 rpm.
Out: 500 rpm
